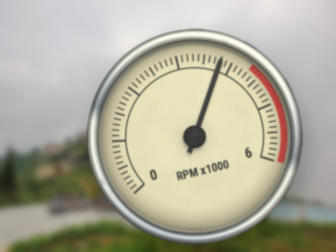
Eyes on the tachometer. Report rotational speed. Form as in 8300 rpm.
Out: 3800 rpm
